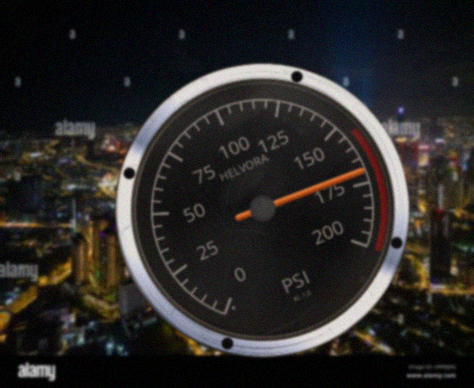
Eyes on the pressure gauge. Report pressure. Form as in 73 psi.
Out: 170 psi
